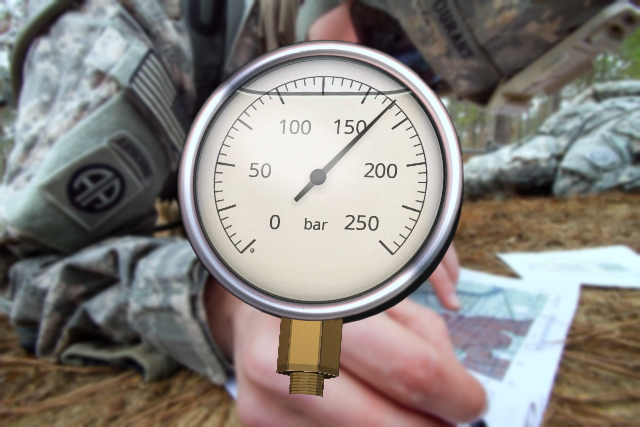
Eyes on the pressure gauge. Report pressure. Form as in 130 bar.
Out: 165 bar
